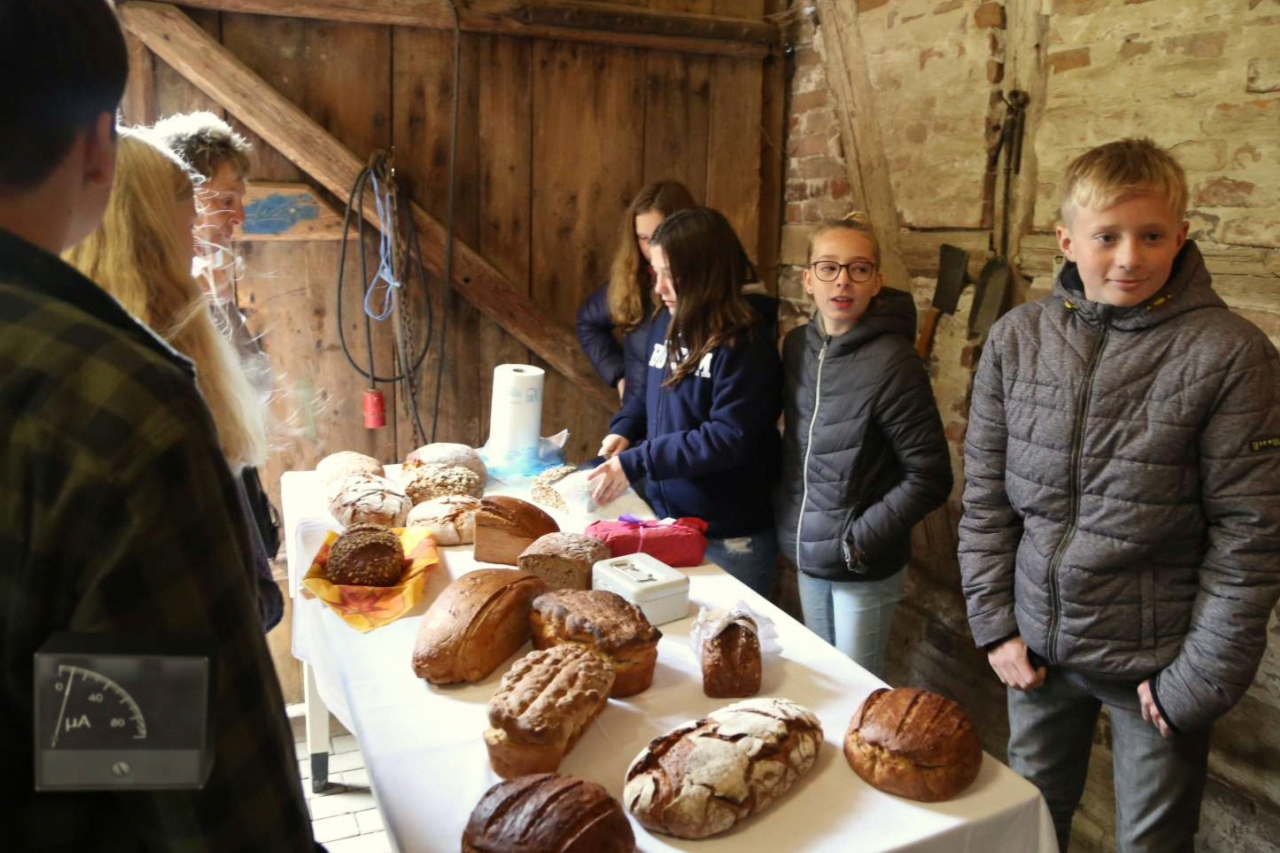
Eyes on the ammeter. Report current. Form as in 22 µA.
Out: 10 µA
